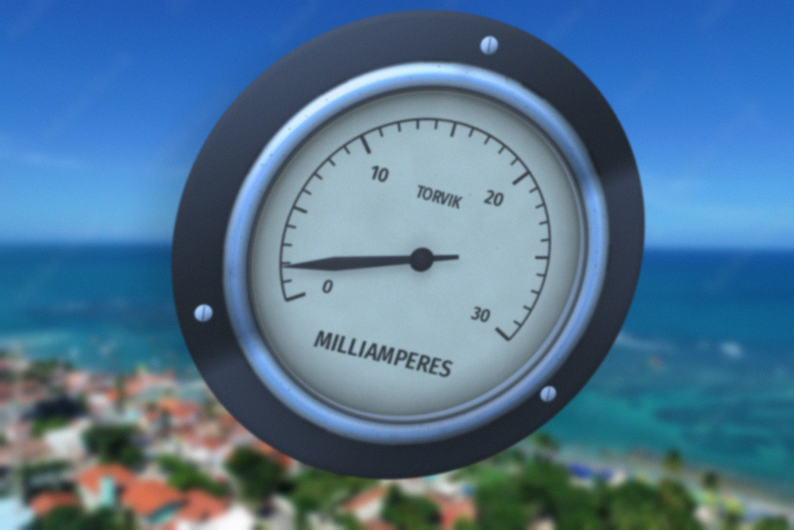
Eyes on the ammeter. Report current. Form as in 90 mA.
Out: 2 mA
